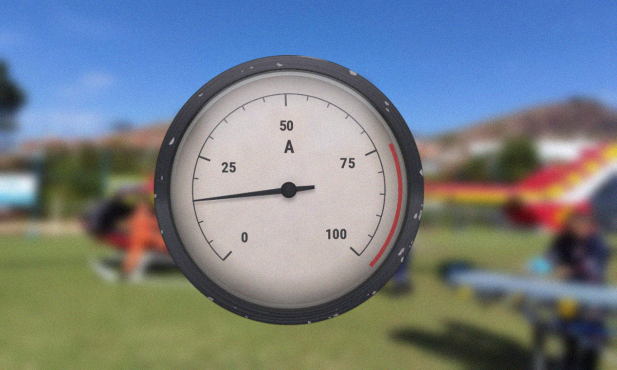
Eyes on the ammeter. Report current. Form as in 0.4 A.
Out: 15 A
